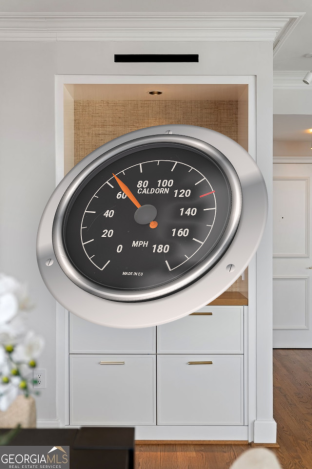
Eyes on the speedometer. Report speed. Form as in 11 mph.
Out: 65 mph
